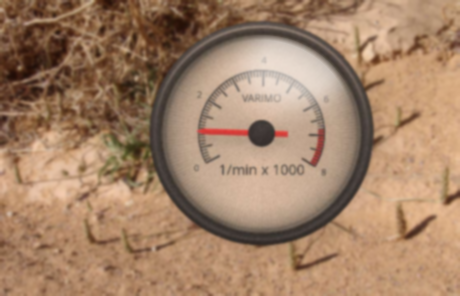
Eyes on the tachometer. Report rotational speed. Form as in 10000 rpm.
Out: 1000 rpm
